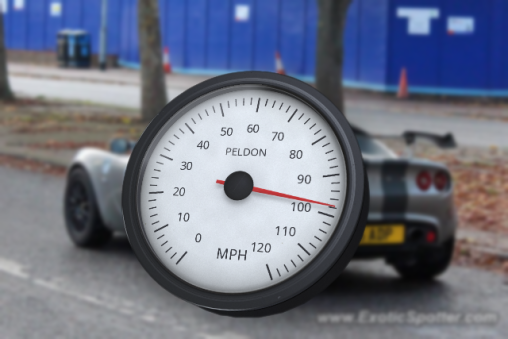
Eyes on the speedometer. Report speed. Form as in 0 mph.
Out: 98 mph
